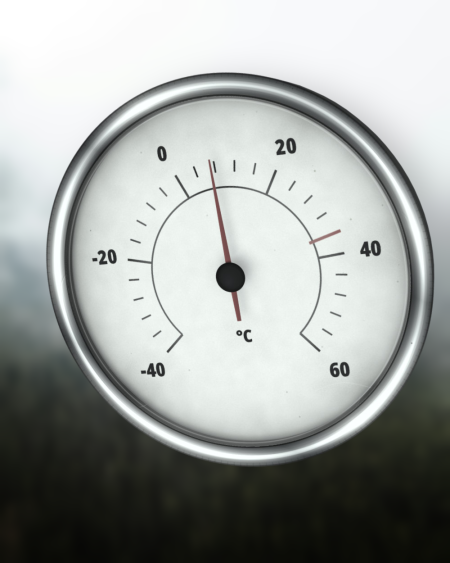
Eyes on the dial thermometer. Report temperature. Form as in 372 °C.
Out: 8 °C
